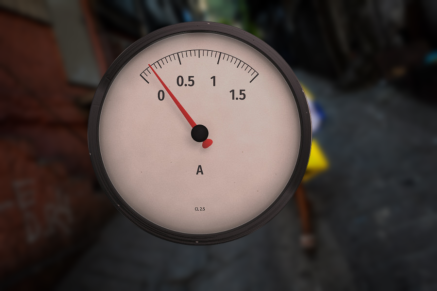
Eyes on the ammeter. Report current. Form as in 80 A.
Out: 0.15 A
